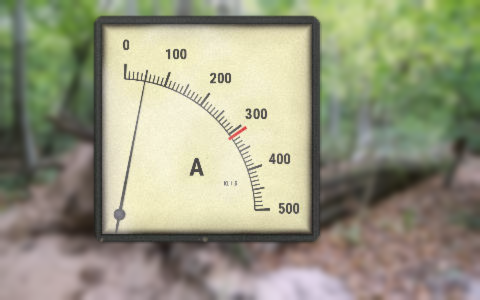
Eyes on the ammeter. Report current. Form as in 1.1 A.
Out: 50 A
